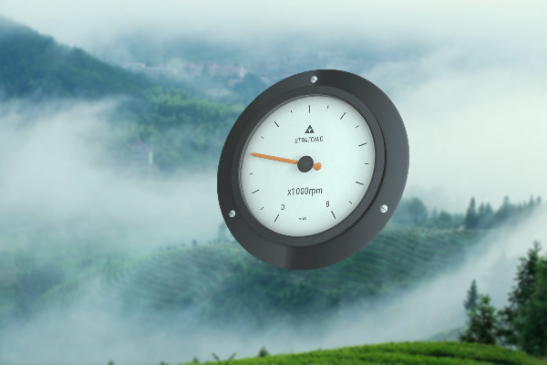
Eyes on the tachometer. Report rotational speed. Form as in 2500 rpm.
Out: 2000 rpm
